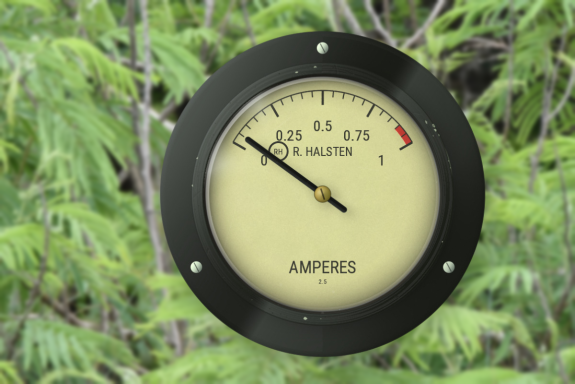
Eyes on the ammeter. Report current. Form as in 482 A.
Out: 0.05 A
